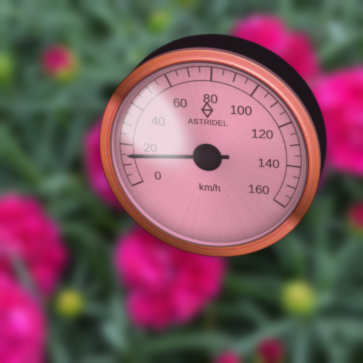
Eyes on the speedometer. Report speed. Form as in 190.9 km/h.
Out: 15 km/h
